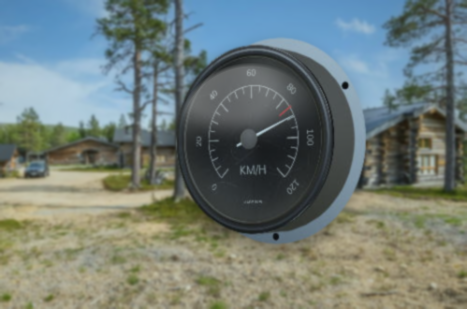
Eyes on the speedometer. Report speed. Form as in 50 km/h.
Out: 90 km/h
